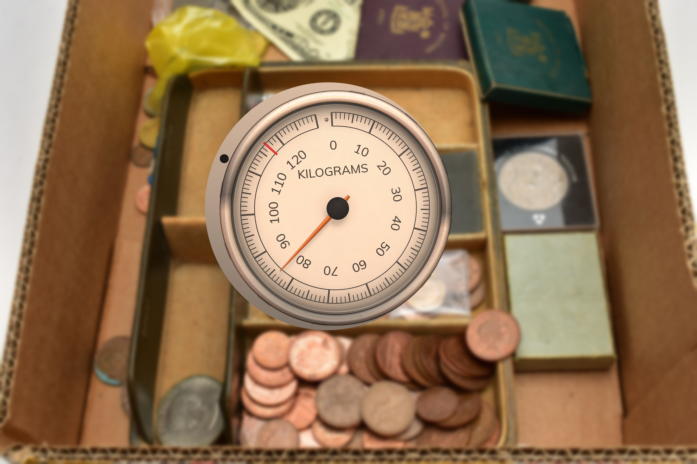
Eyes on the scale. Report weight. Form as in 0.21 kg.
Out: 84 kg
